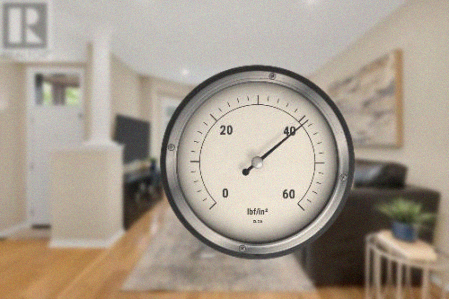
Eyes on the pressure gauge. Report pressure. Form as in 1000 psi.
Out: 41 psi
